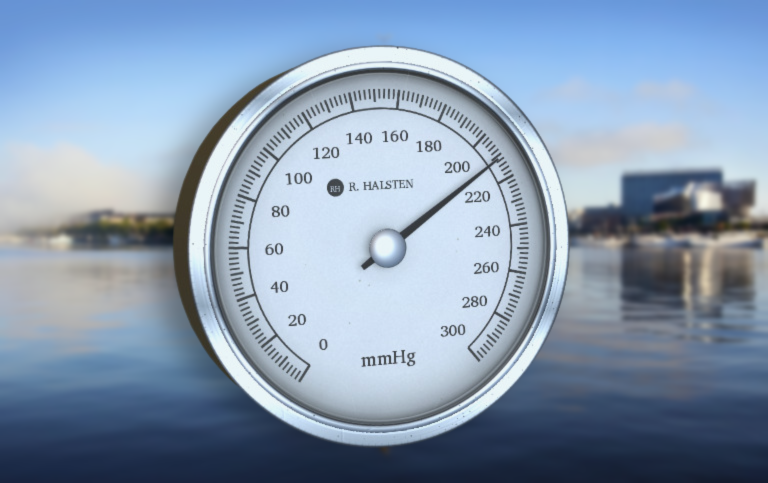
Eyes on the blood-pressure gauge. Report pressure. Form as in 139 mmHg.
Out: 210 mmHg
